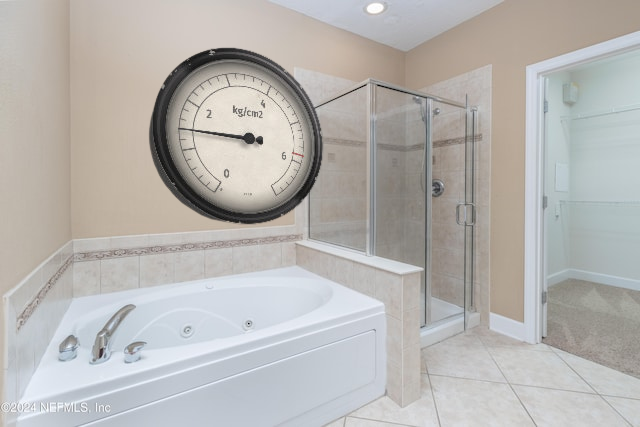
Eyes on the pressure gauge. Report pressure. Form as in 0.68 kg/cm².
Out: 1.4 kg/cm²
